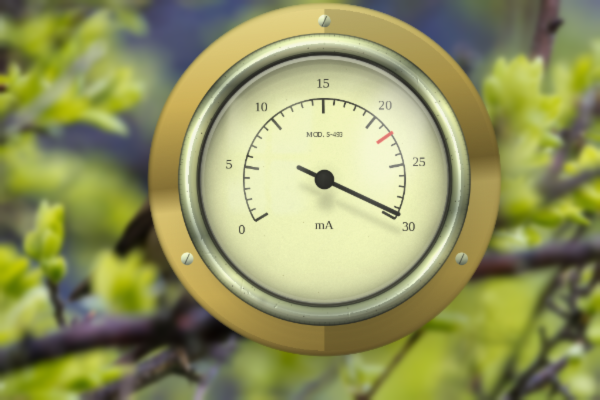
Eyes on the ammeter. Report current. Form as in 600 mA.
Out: 29.5 mA
